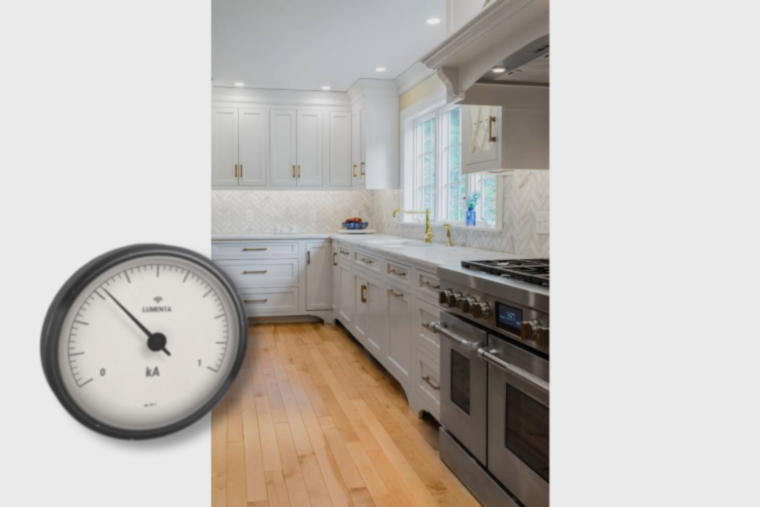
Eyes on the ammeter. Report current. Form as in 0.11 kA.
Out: 0.32 kA
